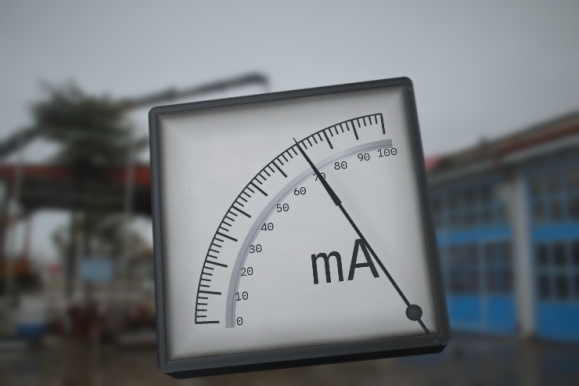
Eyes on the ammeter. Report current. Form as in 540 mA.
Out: 70 mA
